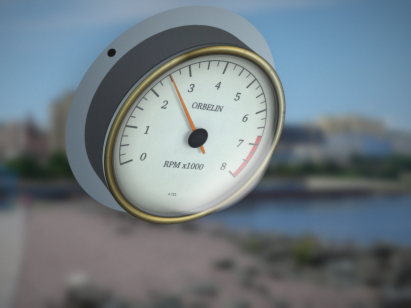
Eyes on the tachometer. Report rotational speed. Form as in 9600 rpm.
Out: 2500 rpm
